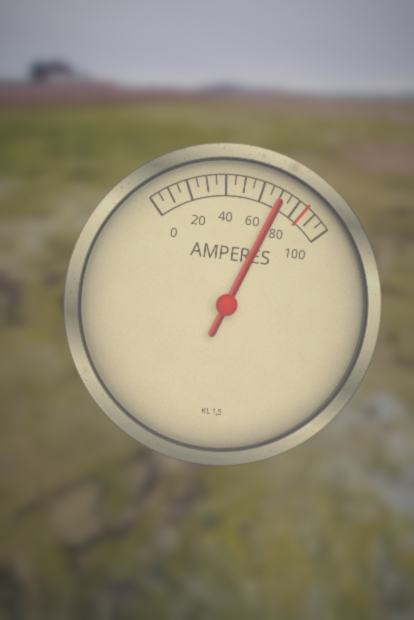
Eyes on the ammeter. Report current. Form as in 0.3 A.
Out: 70 A
